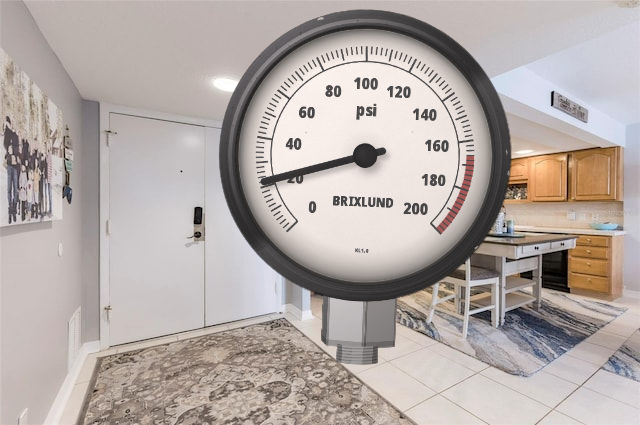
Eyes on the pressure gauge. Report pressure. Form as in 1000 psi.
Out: 22 psi
